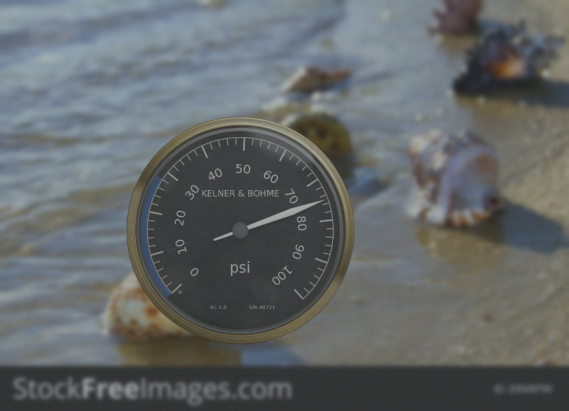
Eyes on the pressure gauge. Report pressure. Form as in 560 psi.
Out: 75 psi
